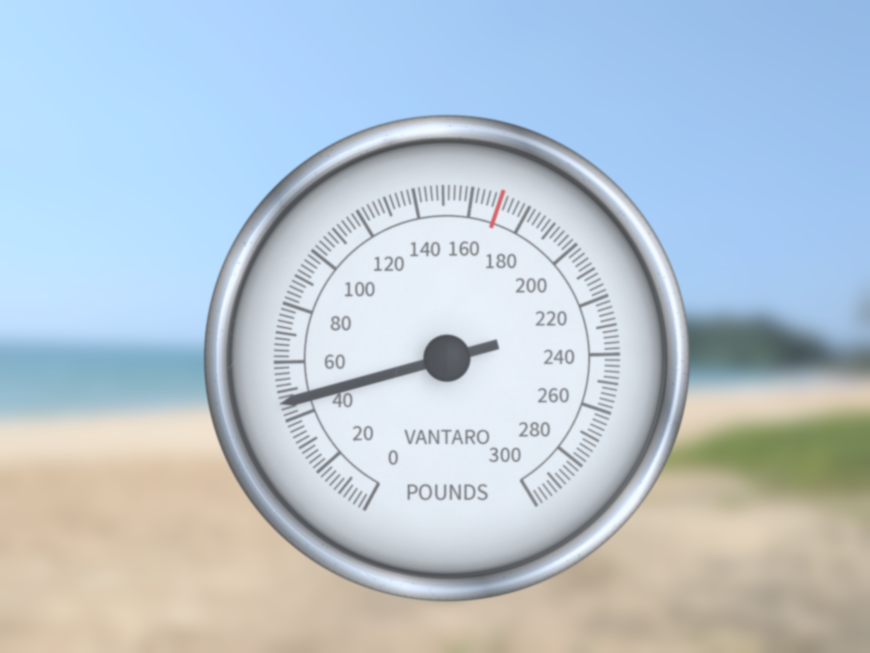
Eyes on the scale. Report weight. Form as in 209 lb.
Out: 46 lb
